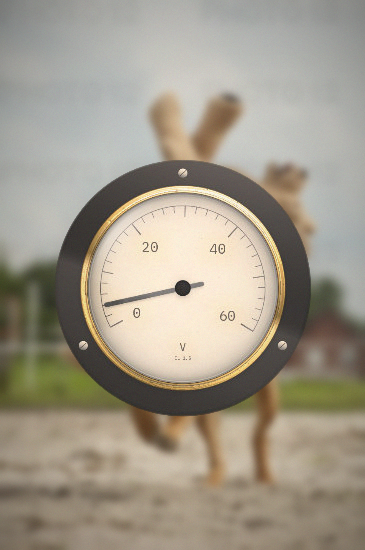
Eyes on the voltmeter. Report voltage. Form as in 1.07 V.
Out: 4 V
